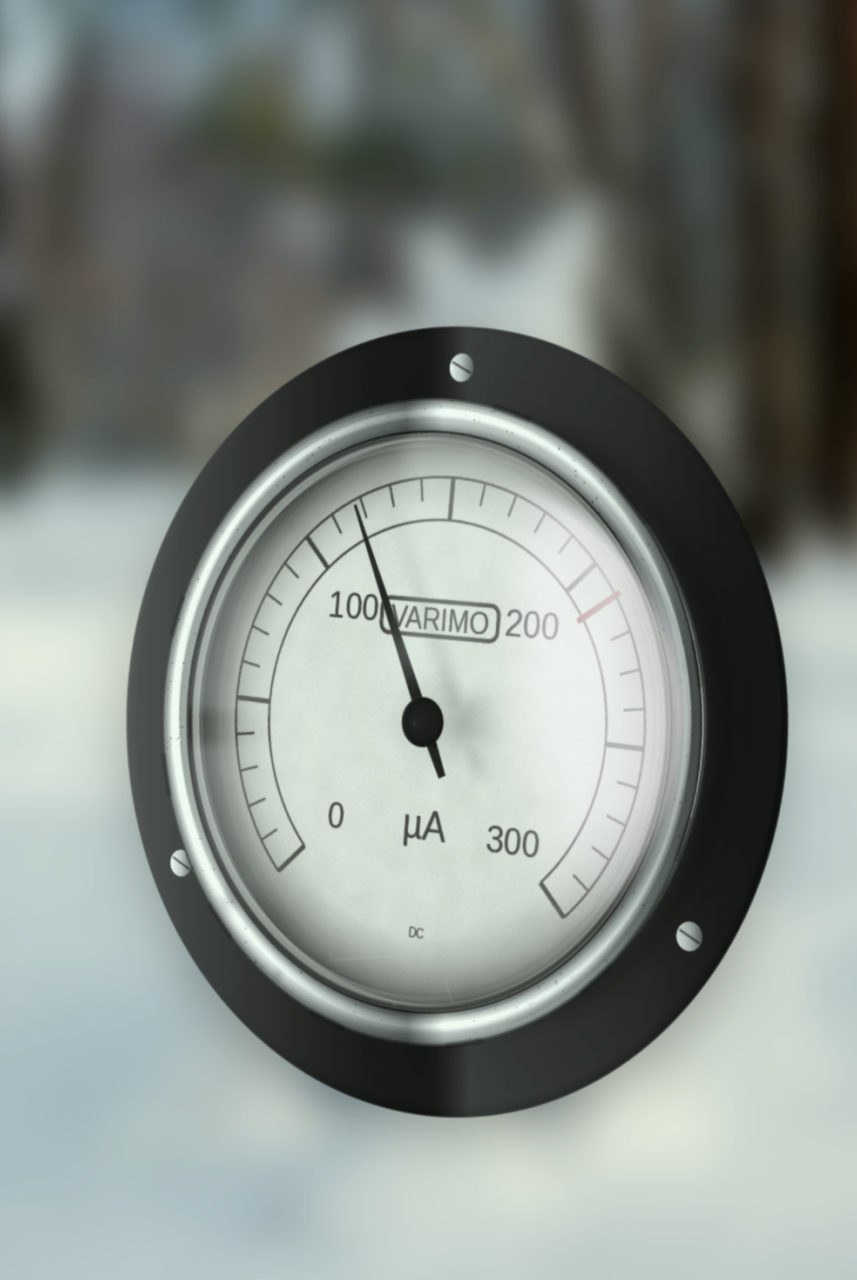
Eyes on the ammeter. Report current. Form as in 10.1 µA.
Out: 120 µA
